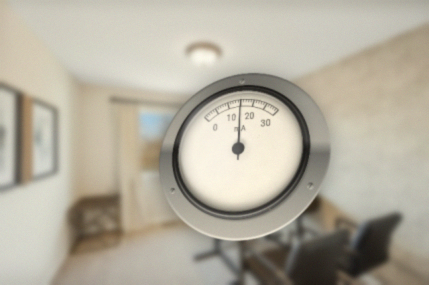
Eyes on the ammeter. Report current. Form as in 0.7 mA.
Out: 15 mA
